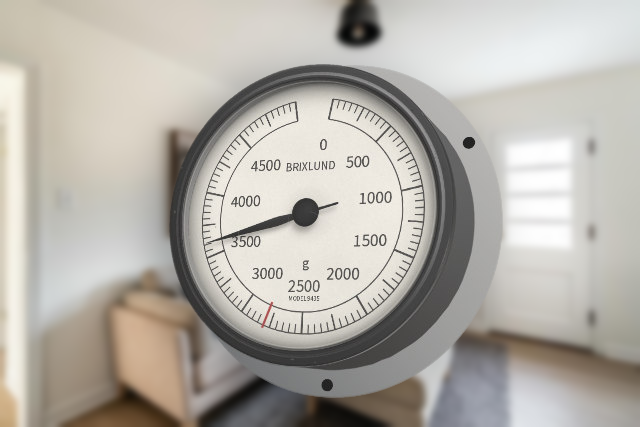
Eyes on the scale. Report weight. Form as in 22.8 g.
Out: 3600 g
